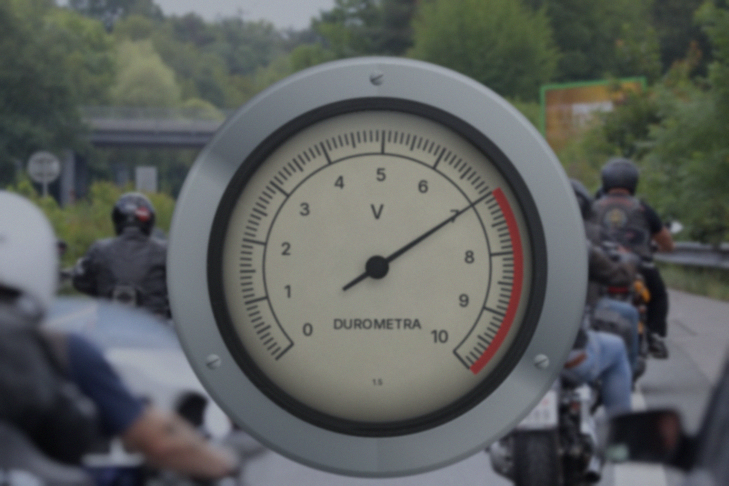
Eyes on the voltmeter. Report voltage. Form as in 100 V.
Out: 7 V
